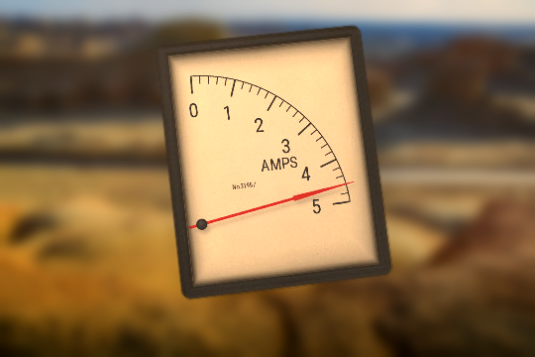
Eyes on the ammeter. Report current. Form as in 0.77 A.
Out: 4.6 A
